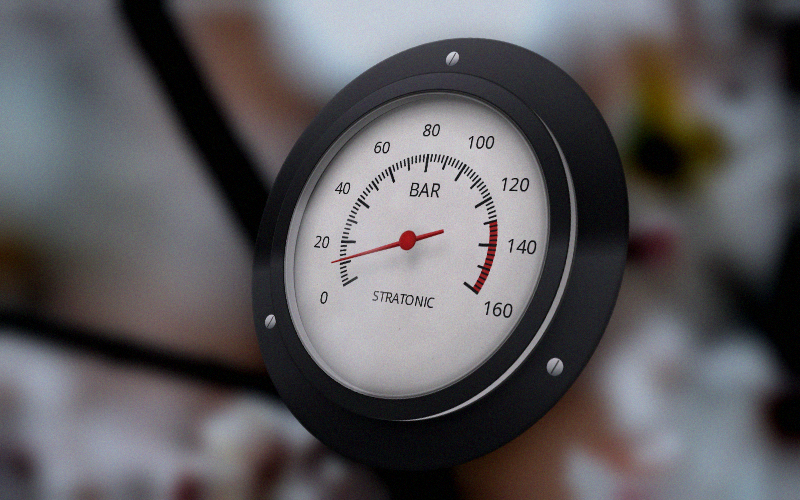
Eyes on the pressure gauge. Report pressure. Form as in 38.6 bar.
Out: 10 bar
